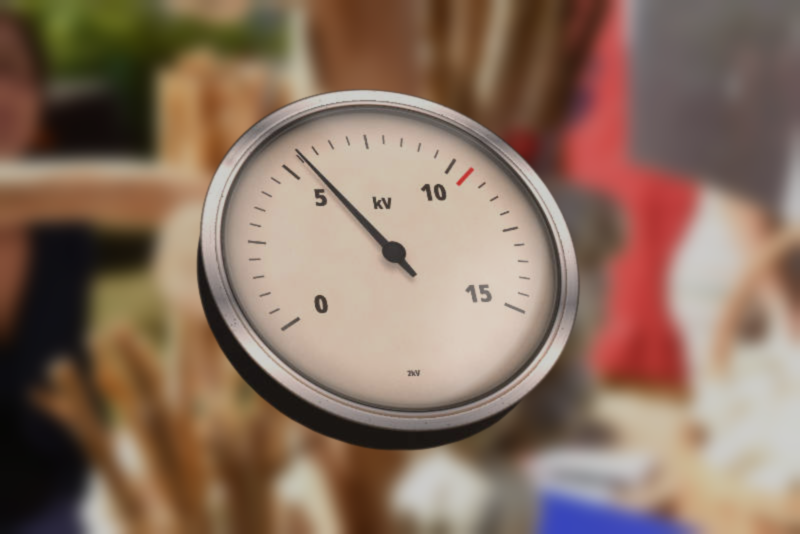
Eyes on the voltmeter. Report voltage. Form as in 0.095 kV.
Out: 5.5 kV
